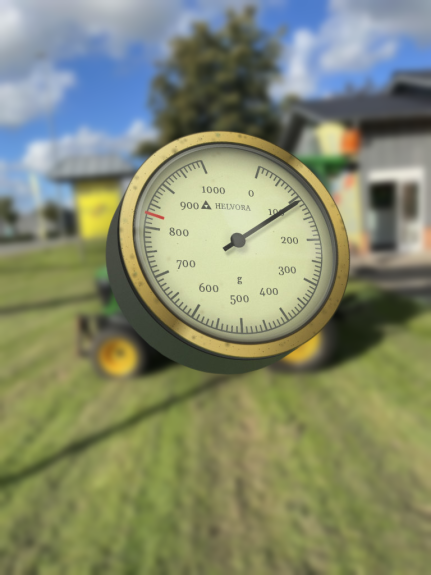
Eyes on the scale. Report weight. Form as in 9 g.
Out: 110 g
